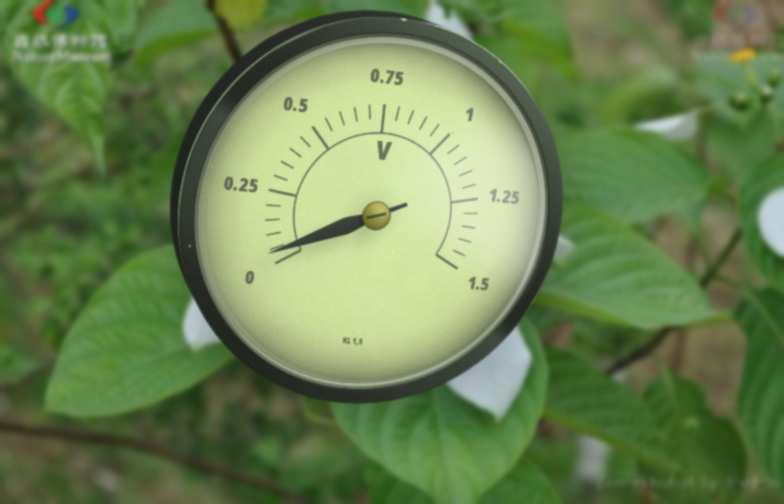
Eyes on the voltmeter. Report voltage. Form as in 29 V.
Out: 0.05 V
